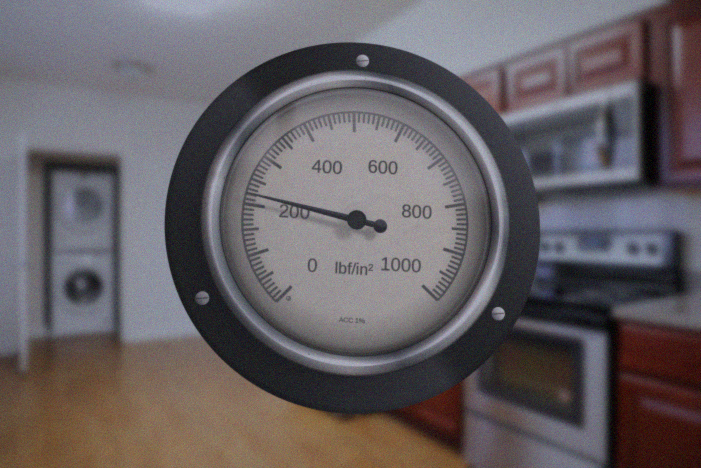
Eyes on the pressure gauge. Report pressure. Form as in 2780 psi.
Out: 220 psi
